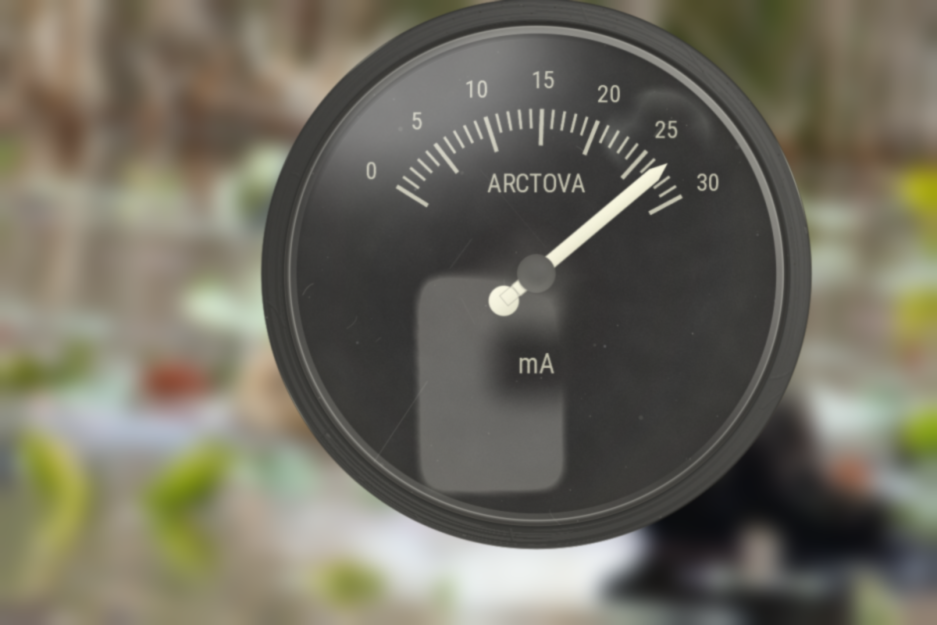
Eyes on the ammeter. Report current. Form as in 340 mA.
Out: 27 mA
